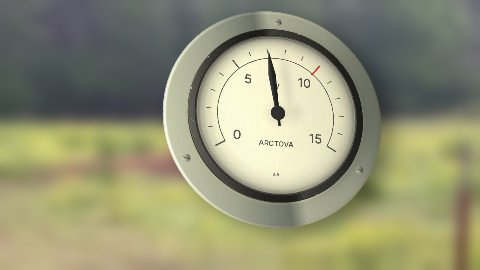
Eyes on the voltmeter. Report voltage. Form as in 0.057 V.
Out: 7 V
